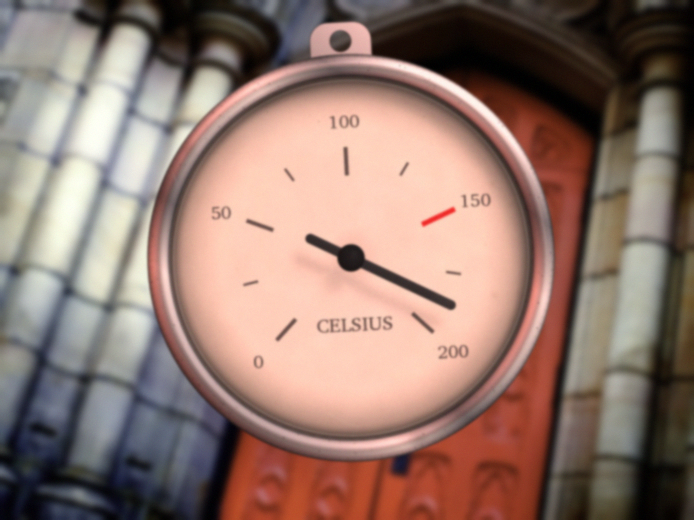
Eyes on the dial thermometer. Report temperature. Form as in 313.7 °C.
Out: 187.5 °C
